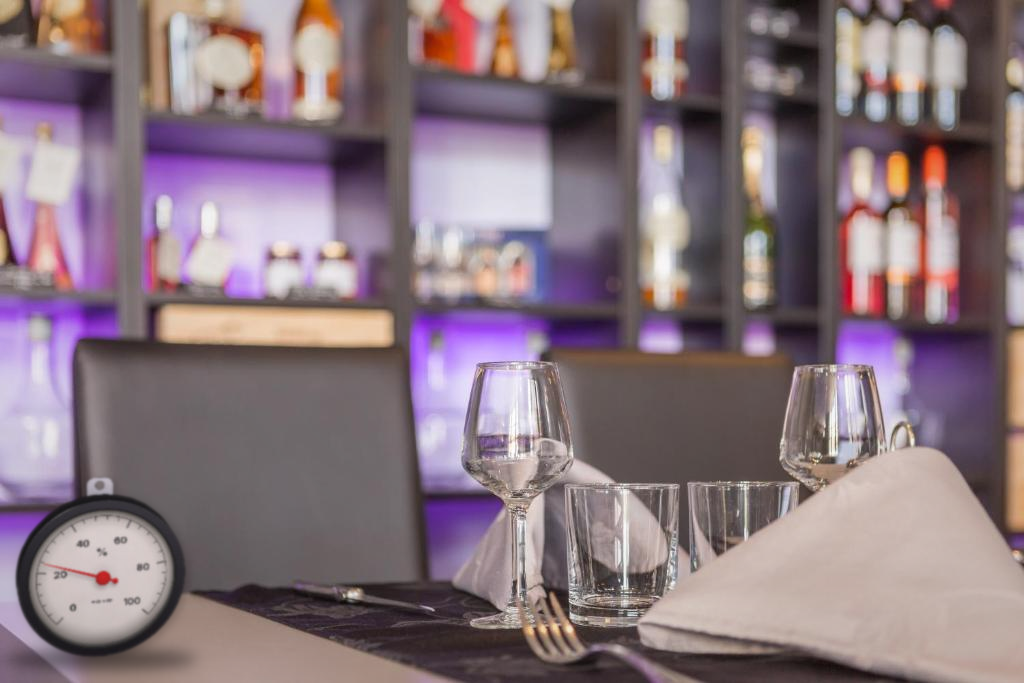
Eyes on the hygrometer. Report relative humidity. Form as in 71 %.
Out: 24 %
